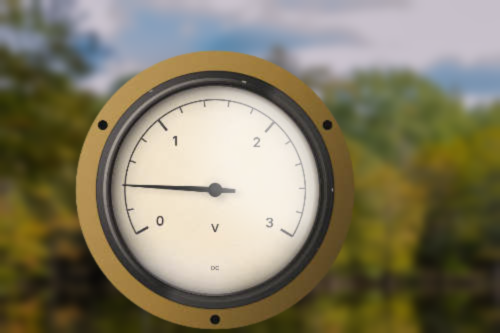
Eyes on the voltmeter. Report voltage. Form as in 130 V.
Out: 0.4 V
